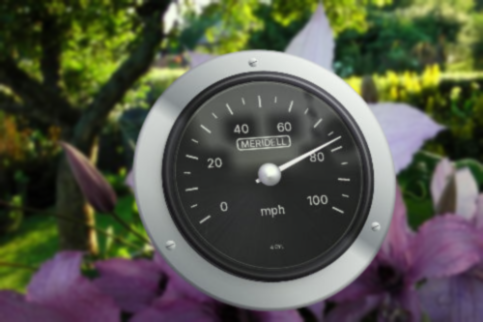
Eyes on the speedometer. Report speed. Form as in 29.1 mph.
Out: 77.5 mph
